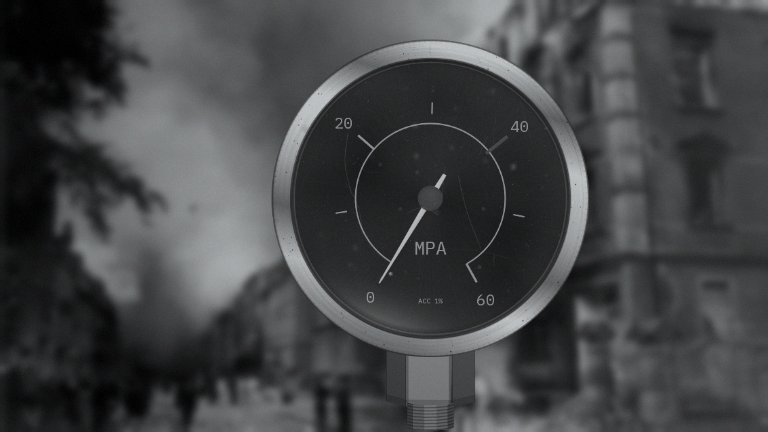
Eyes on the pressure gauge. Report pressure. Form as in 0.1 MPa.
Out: 0 MPa
